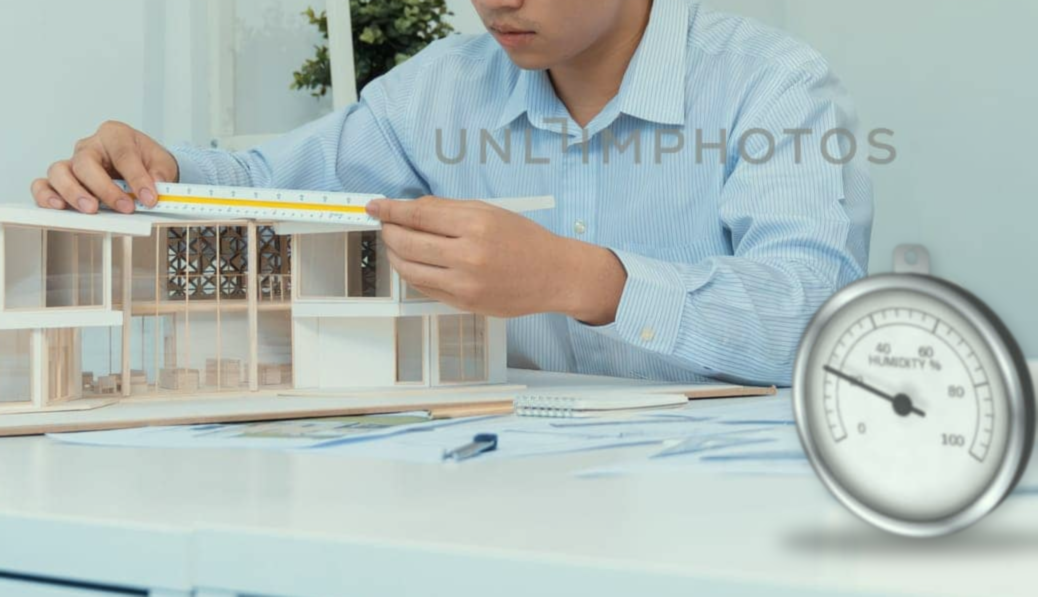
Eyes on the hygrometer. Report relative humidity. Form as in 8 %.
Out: 20 %
